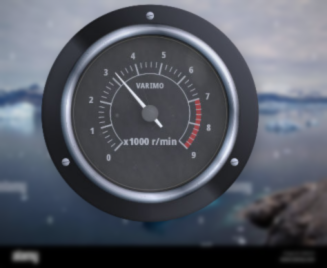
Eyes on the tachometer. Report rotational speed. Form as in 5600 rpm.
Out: 3200 rpm
